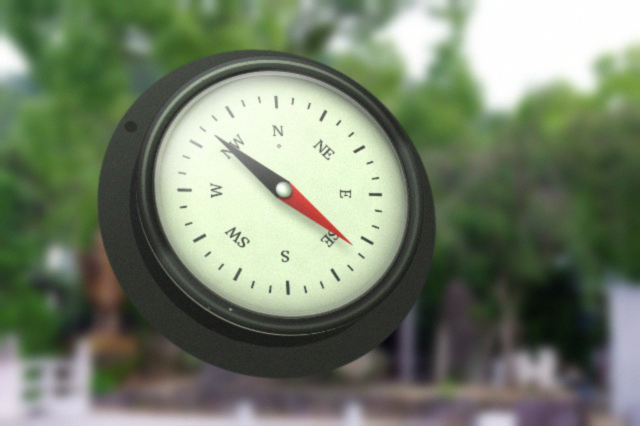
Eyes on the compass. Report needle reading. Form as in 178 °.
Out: 130 °
